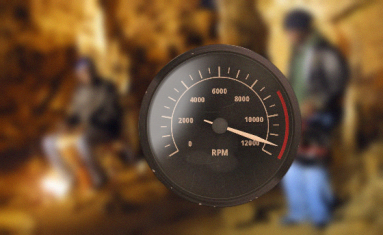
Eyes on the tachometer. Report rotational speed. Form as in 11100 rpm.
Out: 11500 rpm
